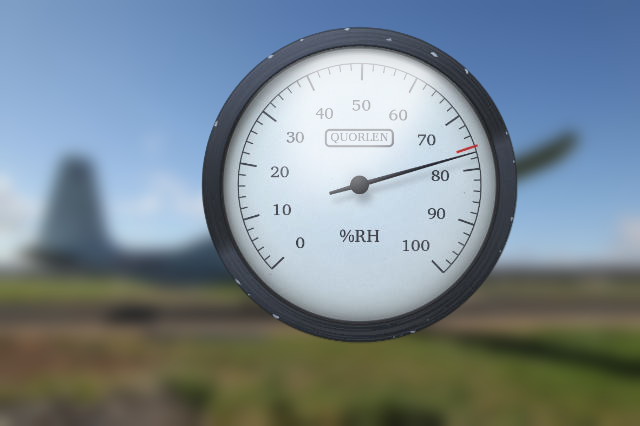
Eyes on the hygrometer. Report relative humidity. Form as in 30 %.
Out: 77 %
